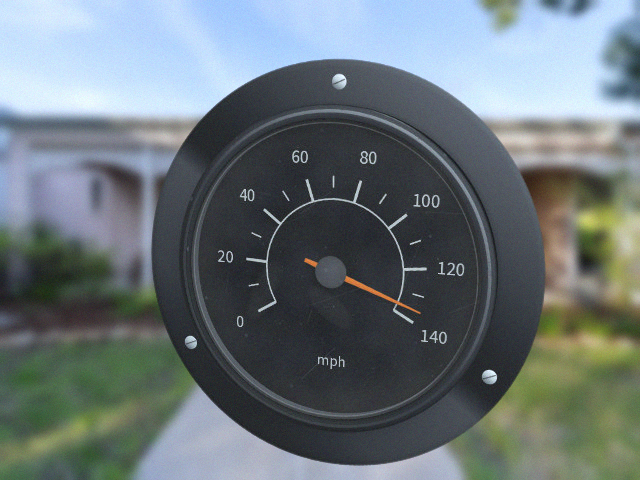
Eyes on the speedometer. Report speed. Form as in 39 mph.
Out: 135 mph
